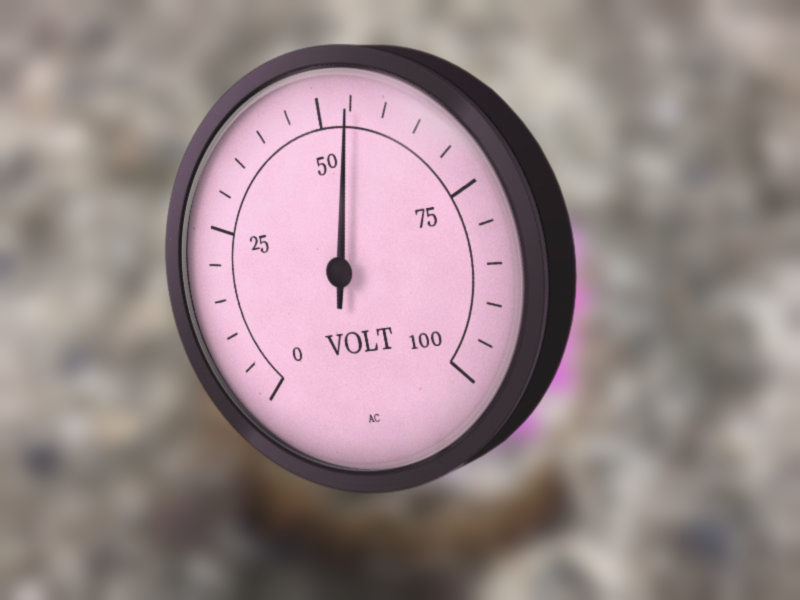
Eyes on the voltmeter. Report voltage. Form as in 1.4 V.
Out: 55 V
